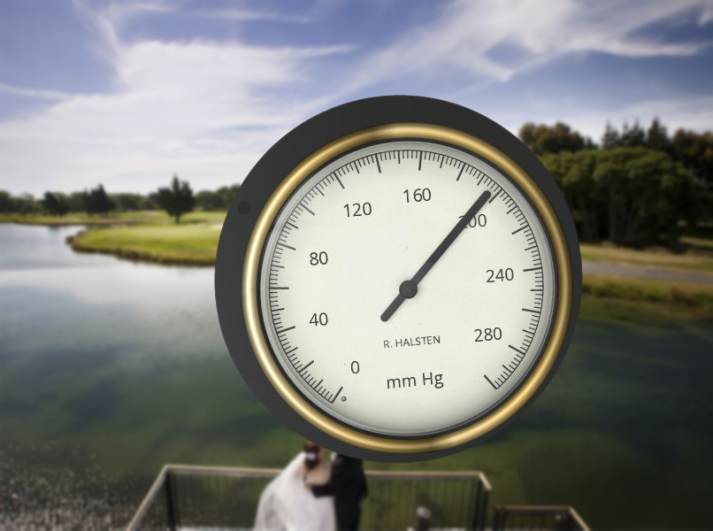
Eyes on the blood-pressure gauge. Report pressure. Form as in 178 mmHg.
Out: 196 mmHg
